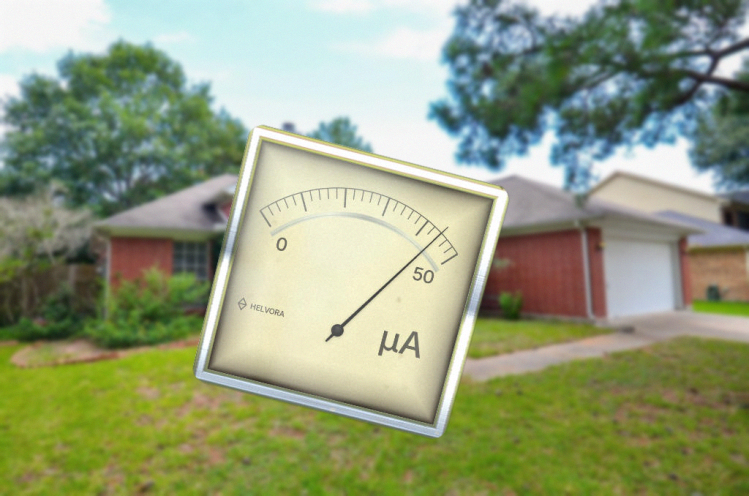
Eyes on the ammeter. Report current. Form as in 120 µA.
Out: 44 µA
